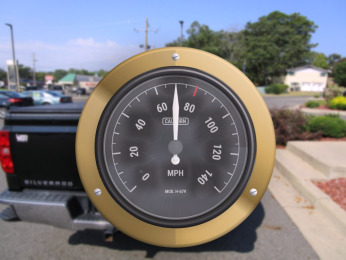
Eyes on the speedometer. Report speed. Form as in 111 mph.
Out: 70 mph
